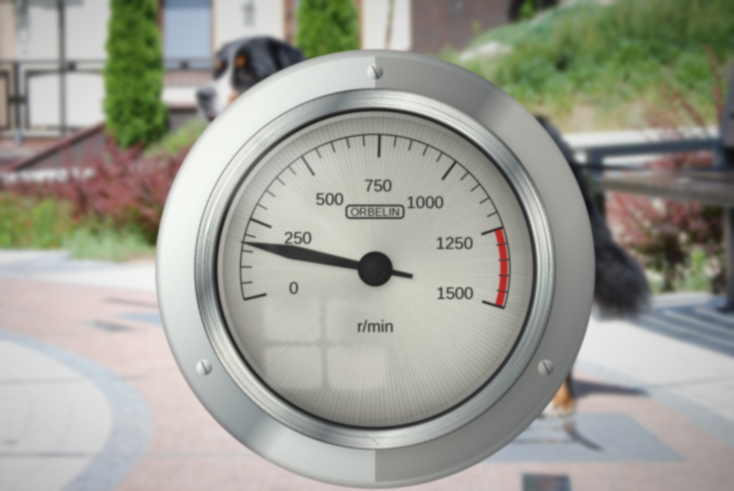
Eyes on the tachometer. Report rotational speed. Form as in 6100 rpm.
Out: 175 rpm
